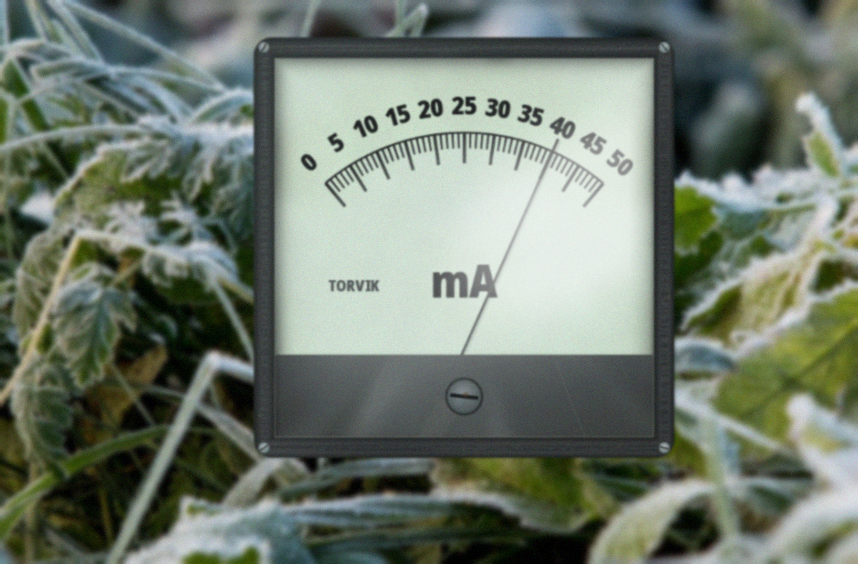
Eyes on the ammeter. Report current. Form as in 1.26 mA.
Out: 40 mA
